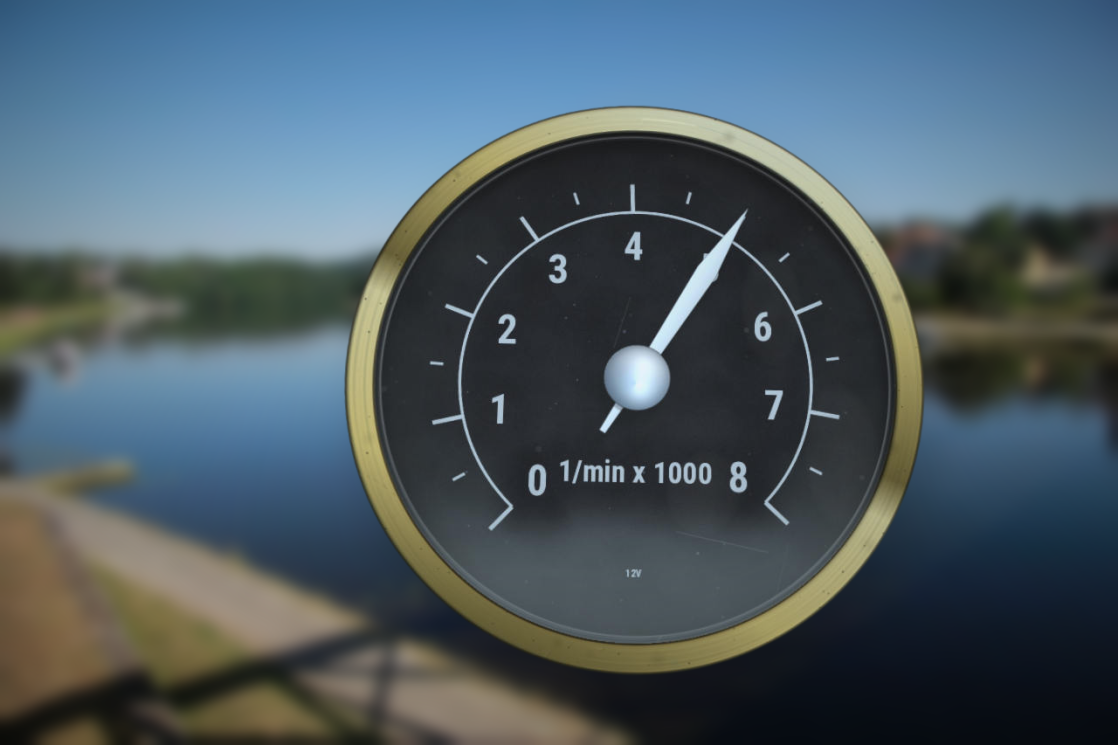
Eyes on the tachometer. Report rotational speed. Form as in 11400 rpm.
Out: 5000 rpm
